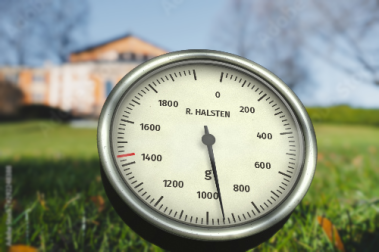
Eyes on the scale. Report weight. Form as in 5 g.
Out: 940 g
